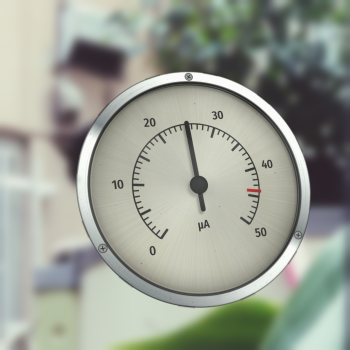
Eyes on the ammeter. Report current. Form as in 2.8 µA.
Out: 25 µA
